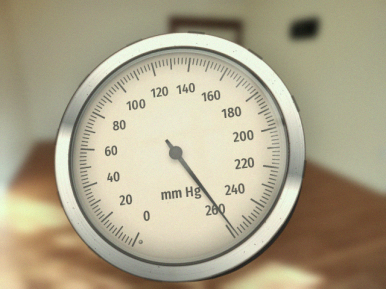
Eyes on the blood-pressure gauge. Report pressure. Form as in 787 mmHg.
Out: 258 mmHg
